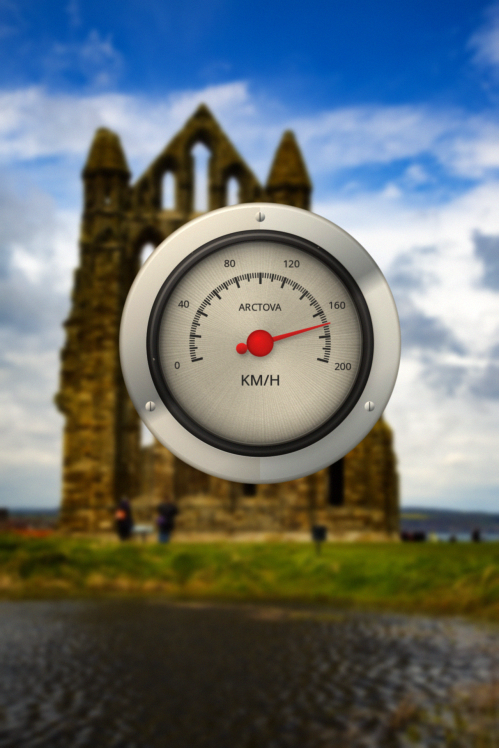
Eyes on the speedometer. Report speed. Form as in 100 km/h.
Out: 170 km/h
